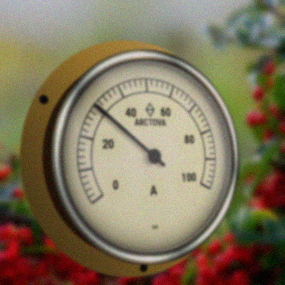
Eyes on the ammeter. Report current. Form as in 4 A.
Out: 30 A
